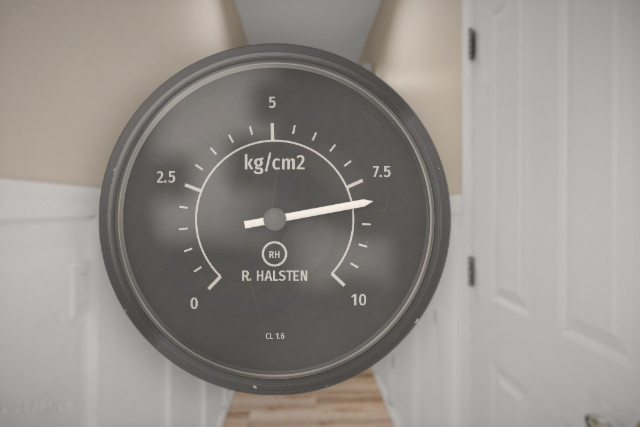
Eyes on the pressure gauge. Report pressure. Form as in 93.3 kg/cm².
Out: 8 kg/cm²
